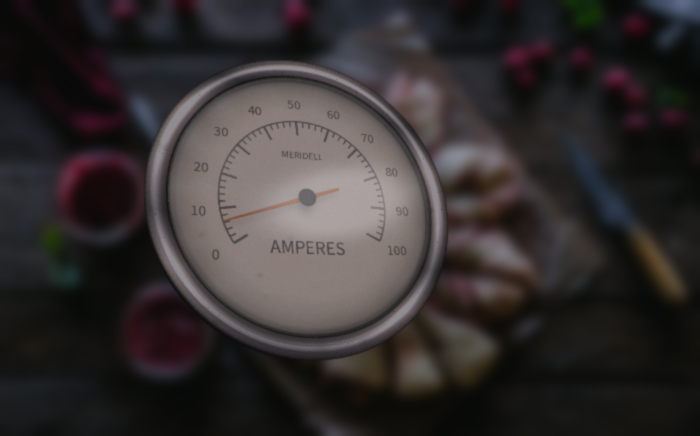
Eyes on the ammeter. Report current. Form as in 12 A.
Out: 6 A
